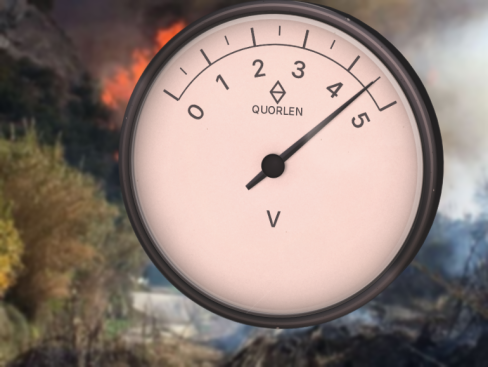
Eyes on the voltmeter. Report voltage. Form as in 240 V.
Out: 4.5 V
